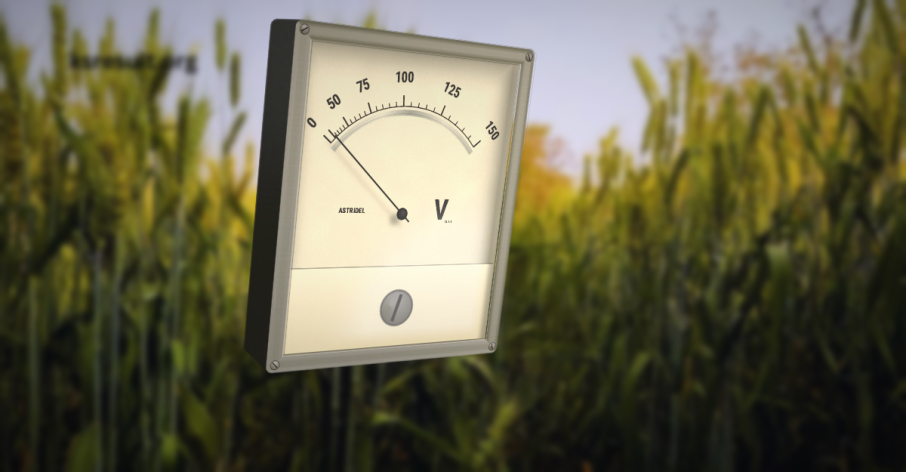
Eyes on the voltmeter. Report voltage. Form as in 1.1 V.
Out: 25 V
